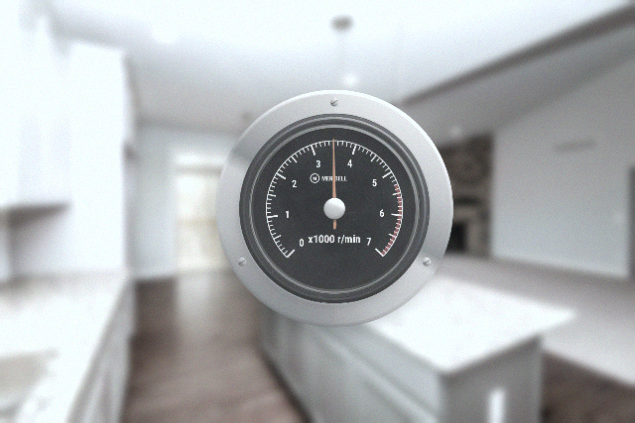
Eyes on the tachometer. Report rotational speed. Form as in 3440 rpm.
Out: 3500 rpm
